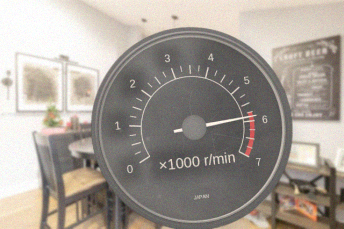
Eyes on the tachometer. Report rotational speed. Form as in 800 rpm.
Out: 5875 rpm
